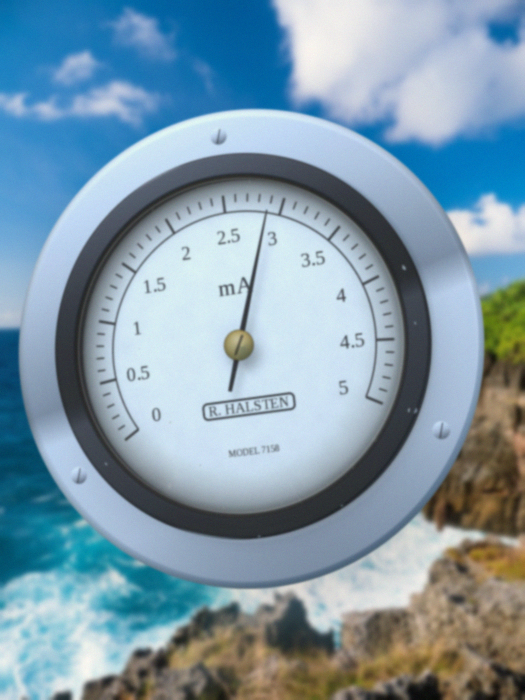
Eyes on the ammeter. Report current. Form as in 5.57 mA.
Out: 2.9 mA
